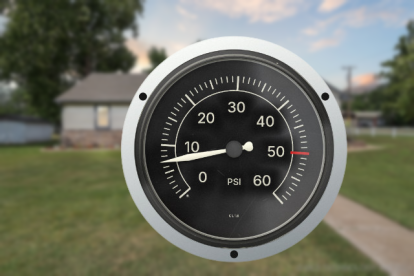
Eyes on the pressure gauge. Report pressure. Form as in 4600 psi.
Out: 7 psi
